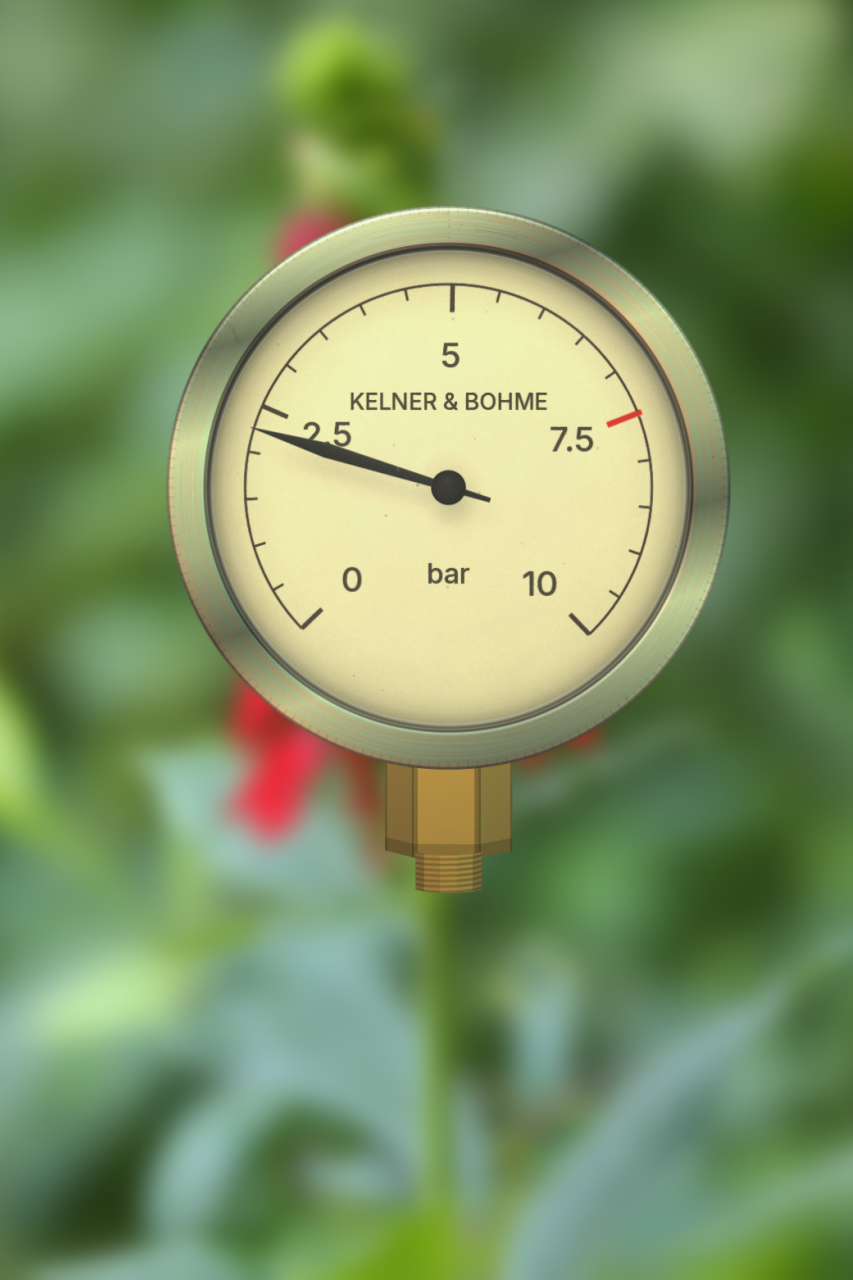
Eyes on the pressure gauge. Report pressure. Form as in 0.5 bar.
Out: 2.25 bar
